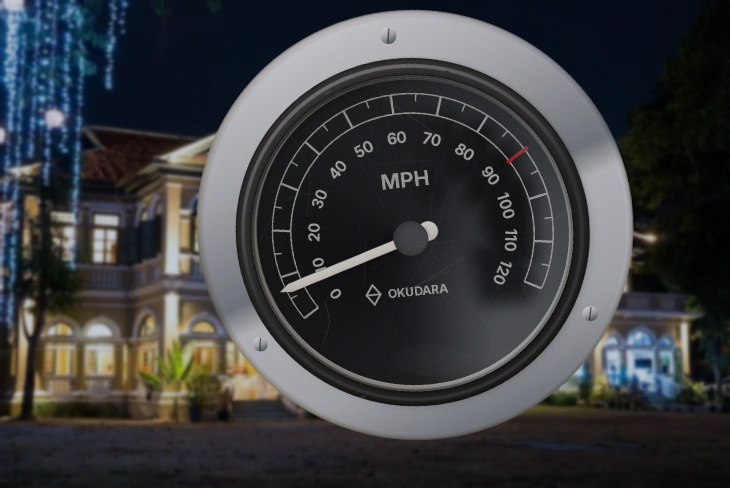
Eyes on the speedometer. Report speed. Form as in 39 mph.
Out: 7.5 mph
